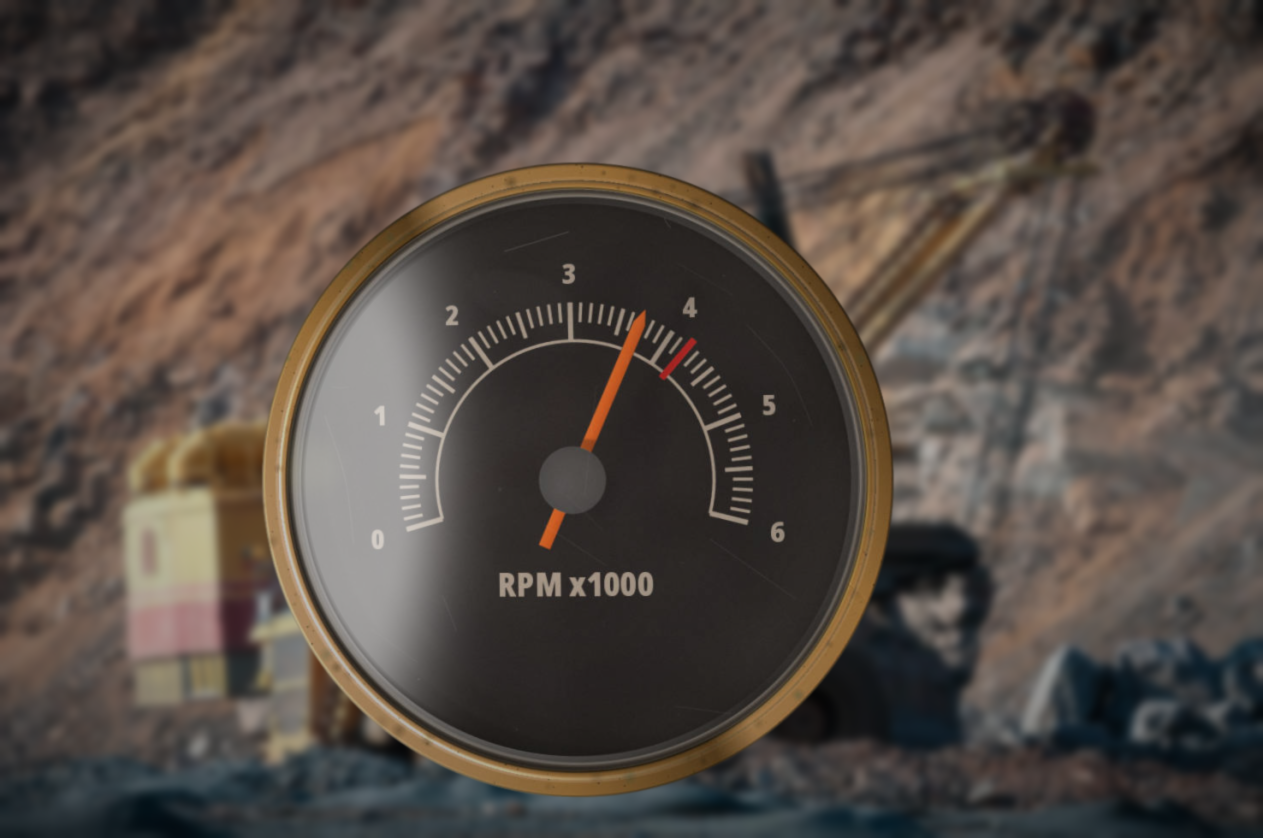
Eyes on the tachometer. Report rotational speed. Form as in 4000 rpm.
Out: 3700 rpm
